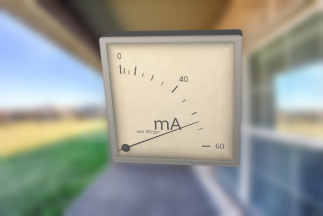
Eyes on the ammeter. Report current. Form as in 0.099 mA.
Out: 52.5 mA
